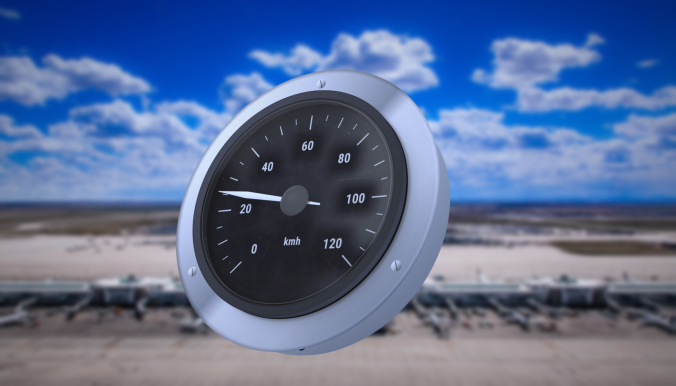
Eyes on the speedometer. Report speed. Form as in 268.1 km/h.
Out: 25 km/h
